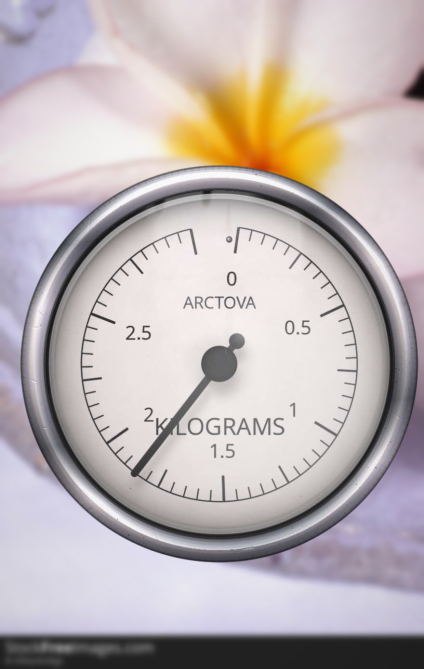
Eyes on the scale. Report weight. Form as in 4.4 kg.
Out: 1.85 kg
